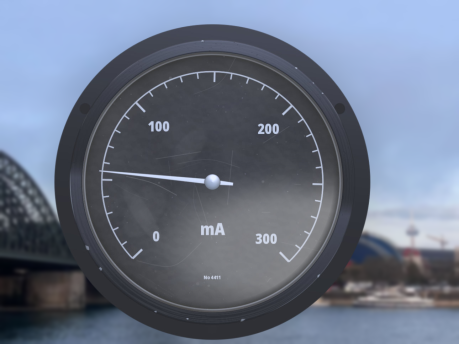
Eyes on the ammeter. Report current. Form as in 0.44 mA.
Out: 55 mA
